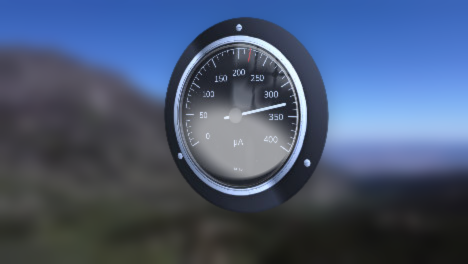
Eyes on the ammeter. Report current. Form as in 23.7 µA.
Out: 330 µA
